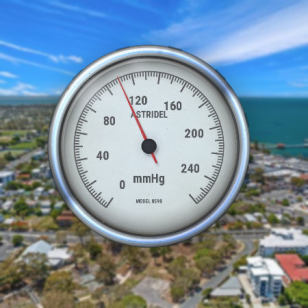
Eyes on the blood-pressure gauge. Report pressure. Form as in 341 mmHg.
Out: 110 mmHg
